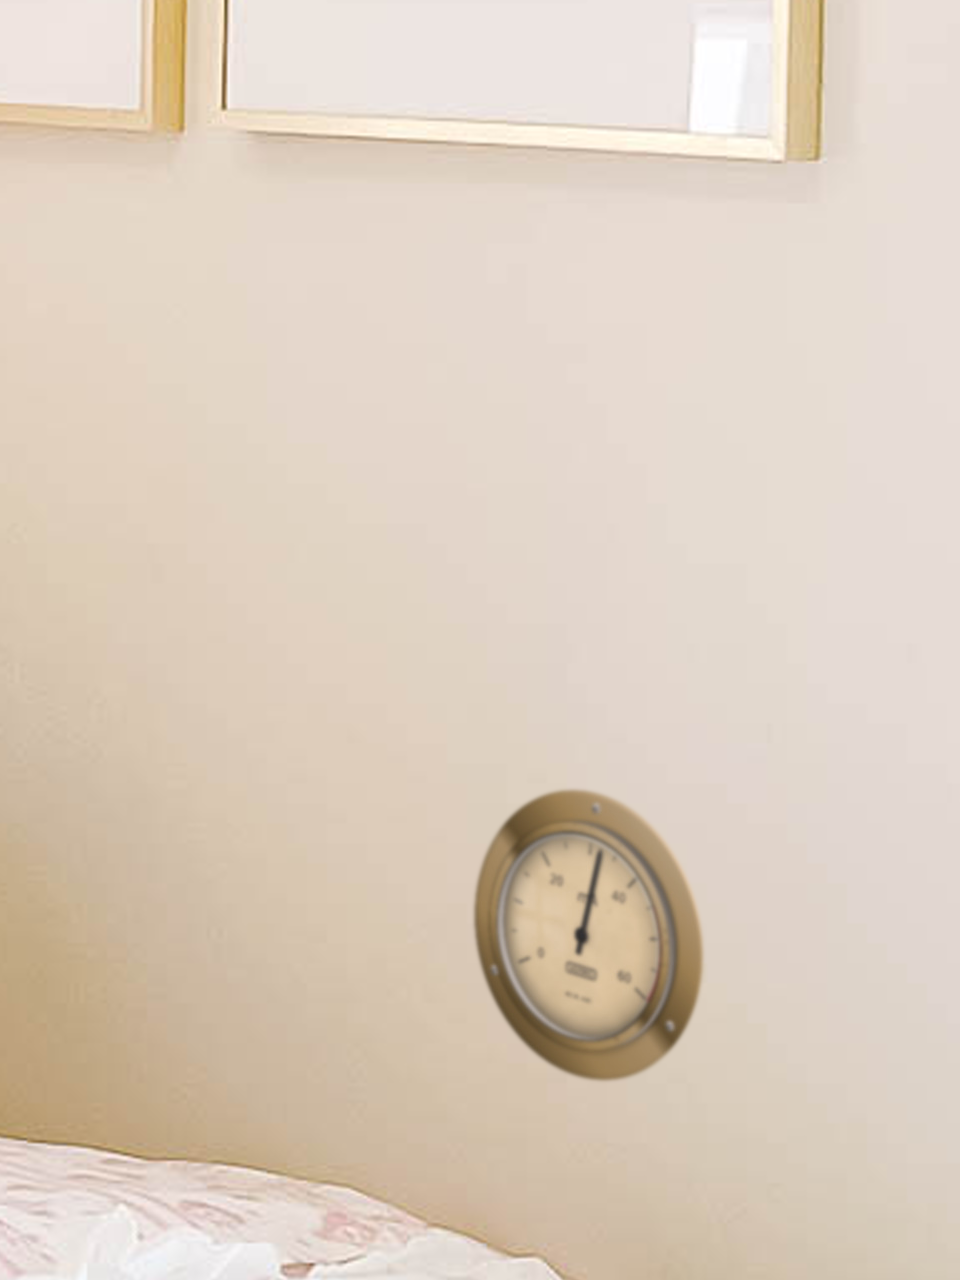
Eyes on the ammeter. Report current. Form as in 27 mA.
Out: 32.5 mA
